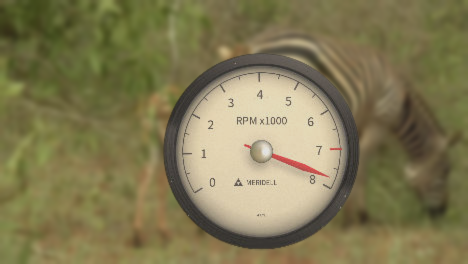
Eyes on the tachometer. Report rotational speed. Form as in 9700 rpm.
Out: 7750 rpm
